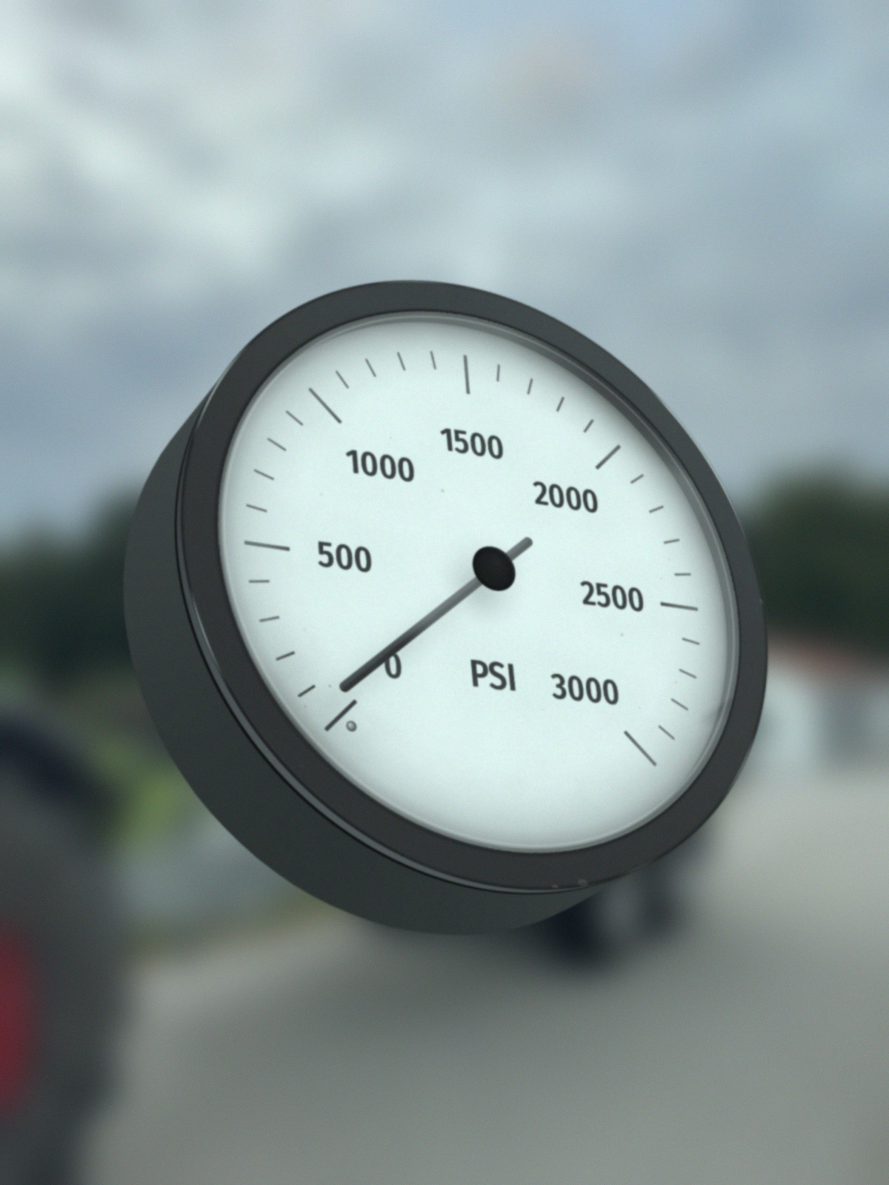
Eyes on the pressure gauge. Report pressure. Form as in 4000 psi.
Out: 50 psi
